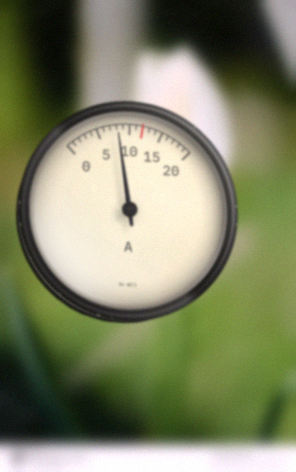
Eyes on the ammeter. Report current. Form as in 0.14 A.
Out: 8 A
